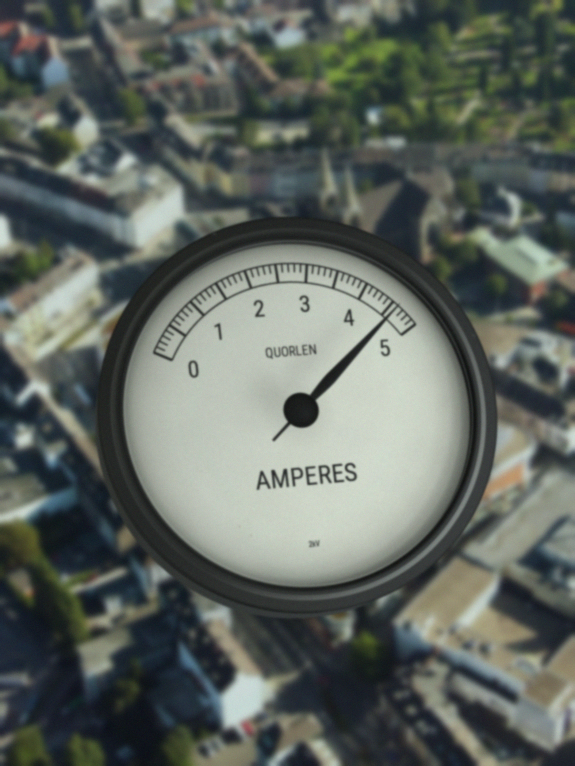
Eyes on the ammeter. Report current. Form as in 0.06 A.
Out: 4.6 A
